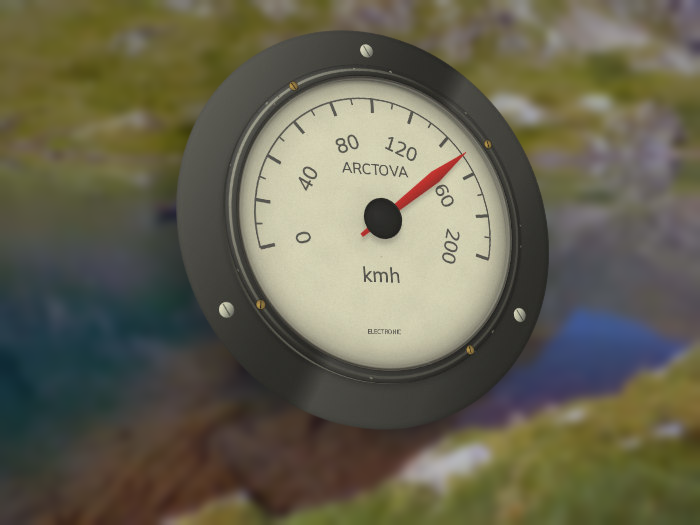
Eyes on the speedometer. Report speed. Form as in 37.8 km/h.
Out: 150 km/h
